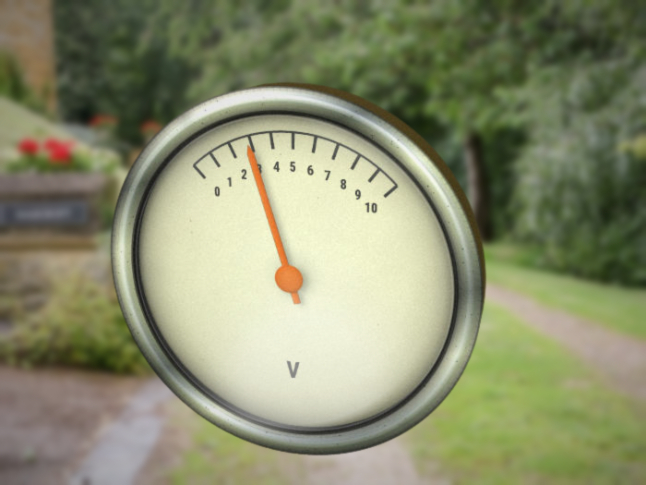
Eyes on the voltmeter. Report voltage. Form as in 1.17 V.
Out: 3 V
